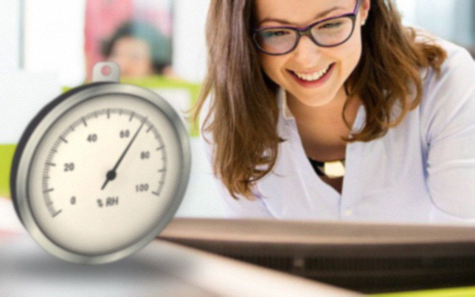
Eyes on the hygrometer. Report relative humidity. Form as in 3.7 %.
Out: 65 %
